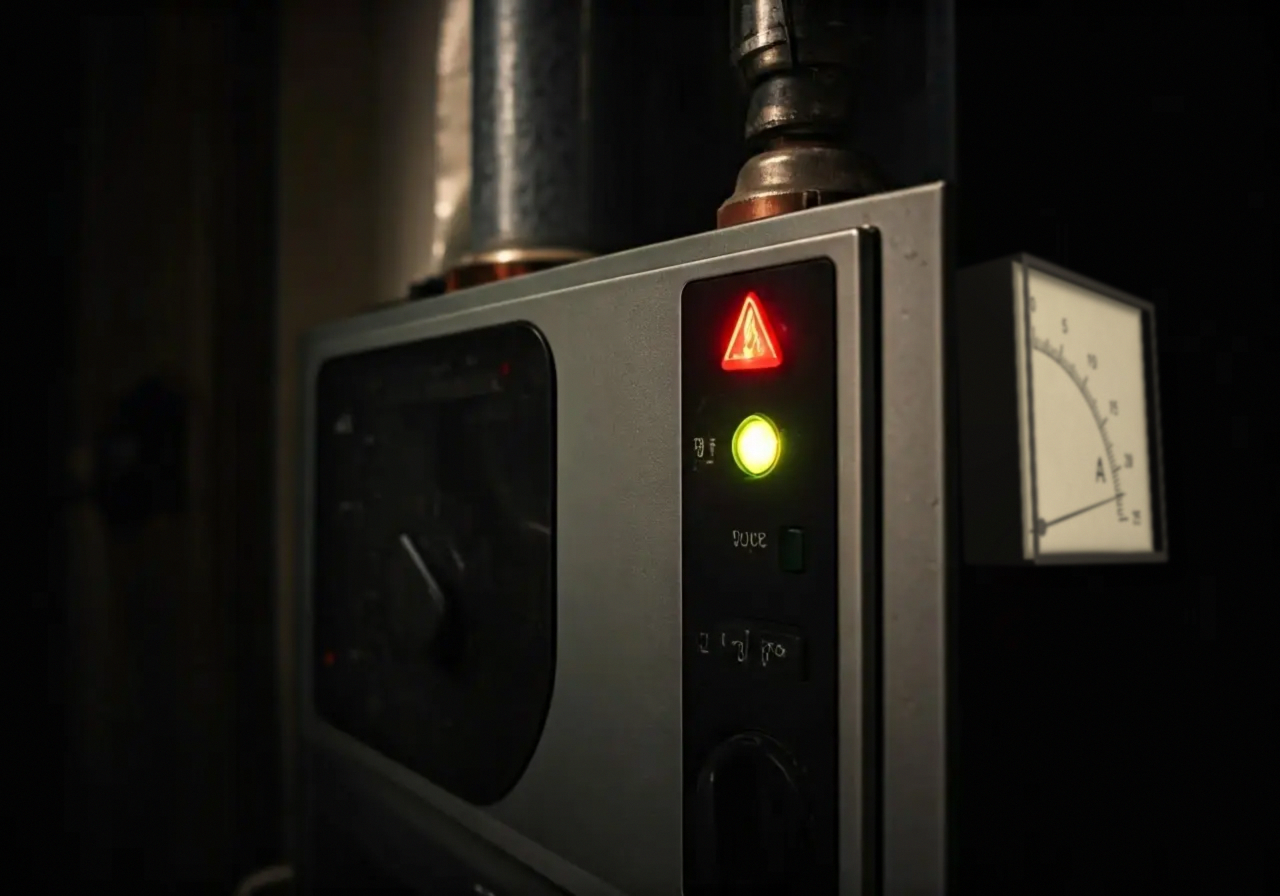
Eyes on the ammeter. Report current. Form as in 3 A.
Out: 22.5 A
